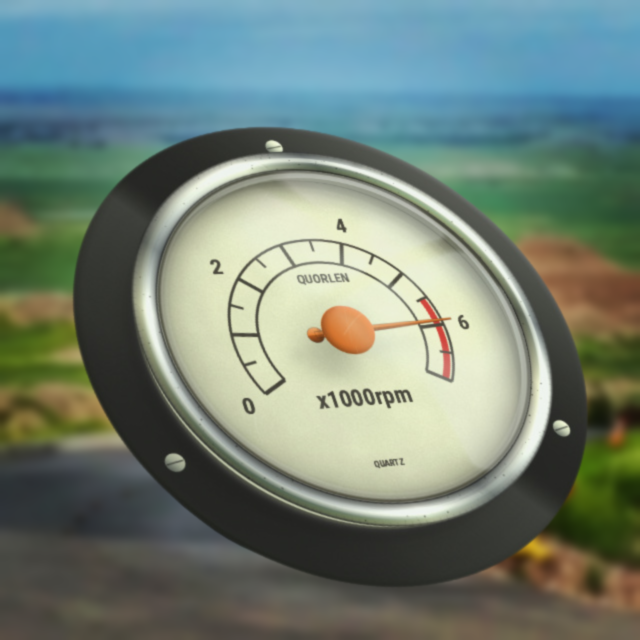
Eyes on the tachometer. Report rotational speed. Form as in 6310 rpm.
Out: 6000 rpm
